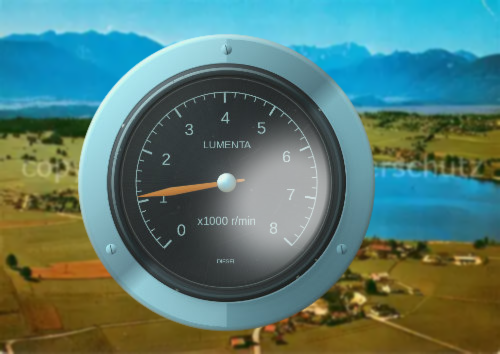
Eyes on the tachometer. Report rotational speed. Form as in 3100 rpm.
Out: 1100 rpm
